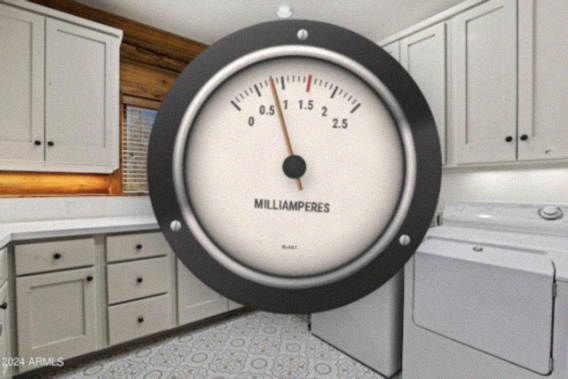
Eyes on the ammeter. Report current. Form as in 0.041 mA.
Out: 0.8 mA
